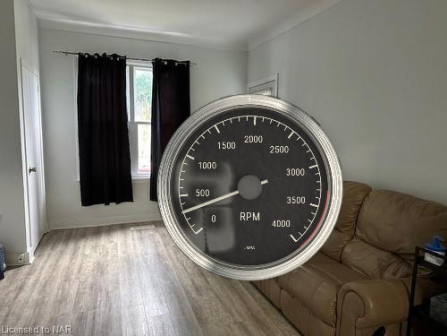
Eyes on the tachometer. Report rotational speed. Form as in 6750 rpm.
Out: 300 rpm
